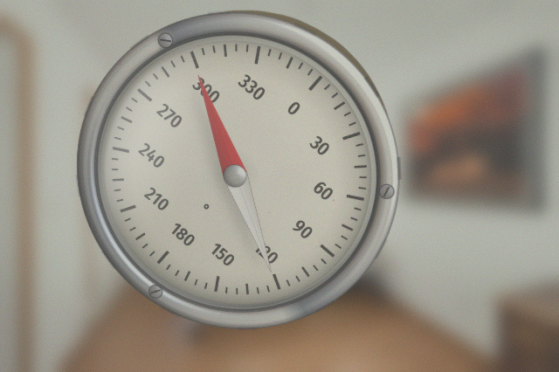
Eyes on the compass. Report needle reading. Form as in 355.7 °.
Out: 300 °
